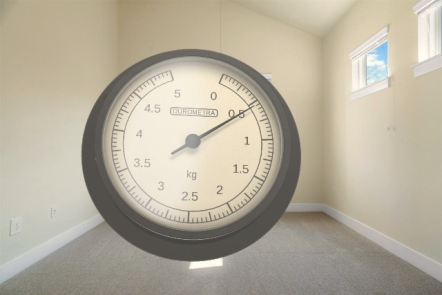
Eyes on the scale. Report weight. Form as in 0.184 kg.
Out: 0.55 kg
